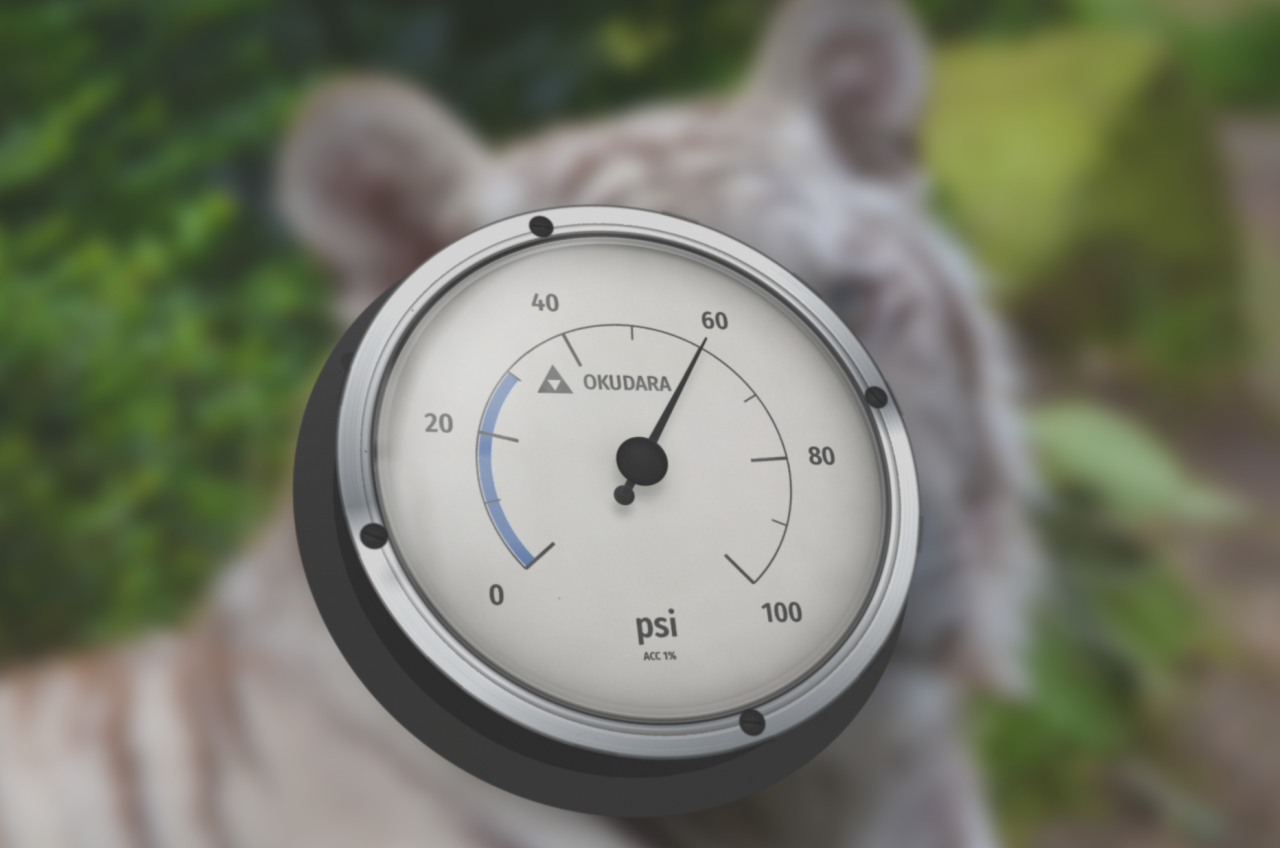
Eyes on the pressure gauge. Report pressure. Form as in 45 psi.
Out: 60 psi
